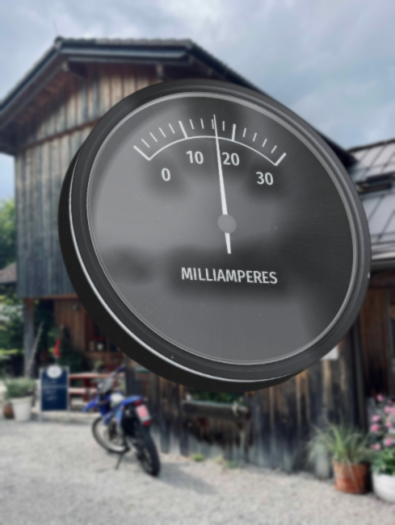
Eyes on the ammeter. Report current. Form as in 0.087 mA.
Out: 16 mA
